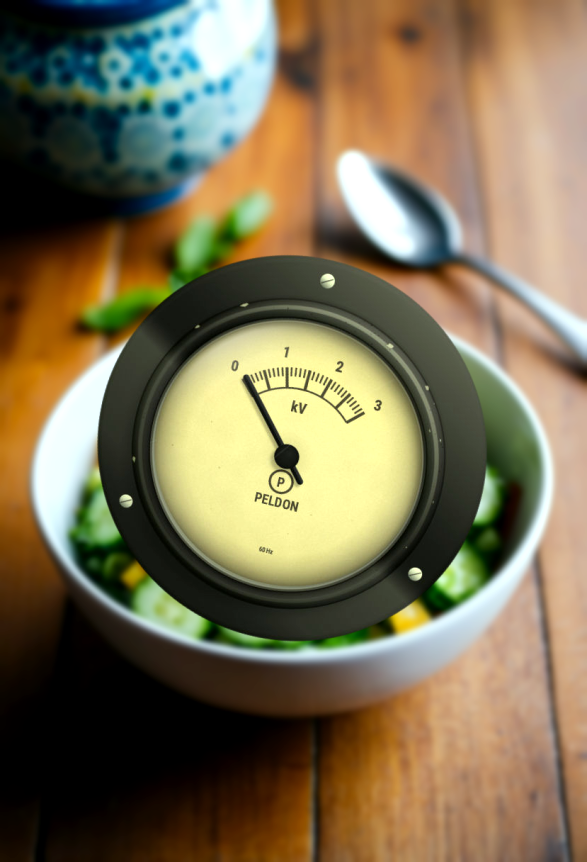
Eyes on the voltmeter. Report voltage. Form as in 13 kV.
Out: 0.1 kV
